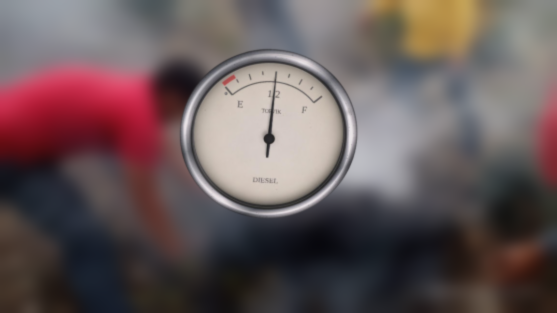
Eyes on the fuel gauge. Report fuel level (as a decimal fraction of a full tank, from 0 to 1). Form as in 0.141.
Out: 0.5
